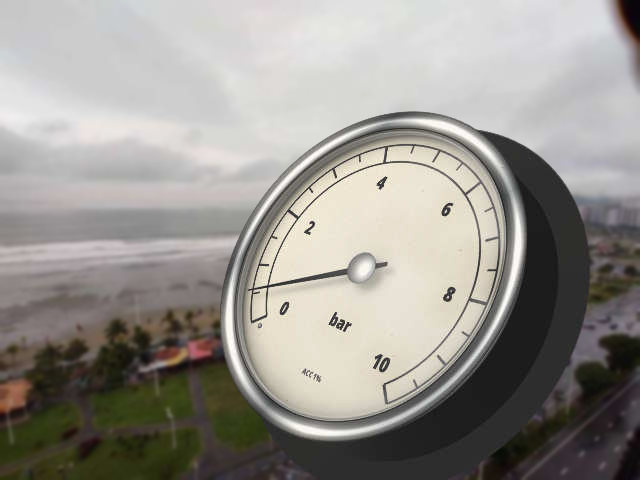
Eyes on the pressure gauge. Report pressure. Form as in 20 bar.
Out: 0.5 bar
